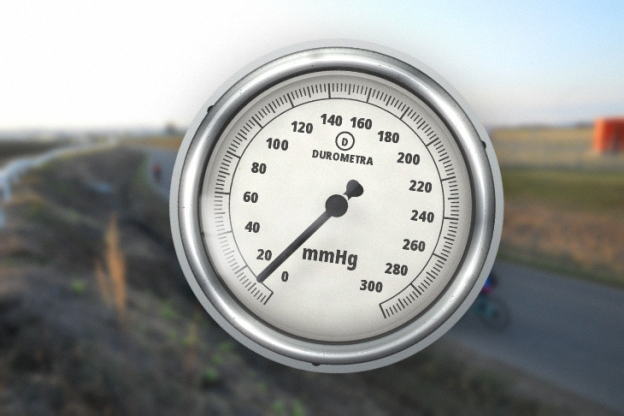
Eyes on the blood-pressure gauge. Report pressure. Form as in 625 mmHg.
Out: 10 mmHg
